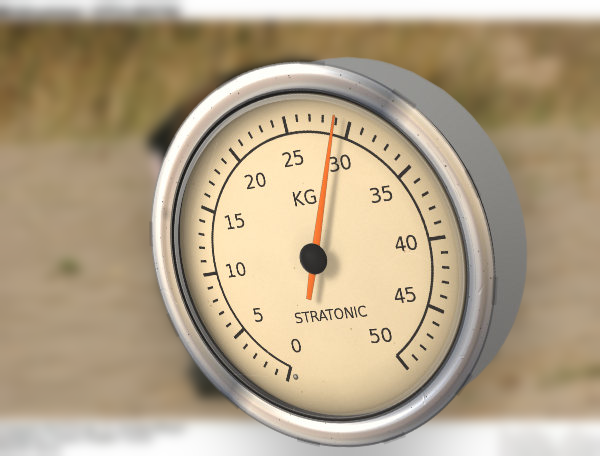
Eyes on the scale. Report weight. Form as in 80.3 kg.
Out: 29 kg
